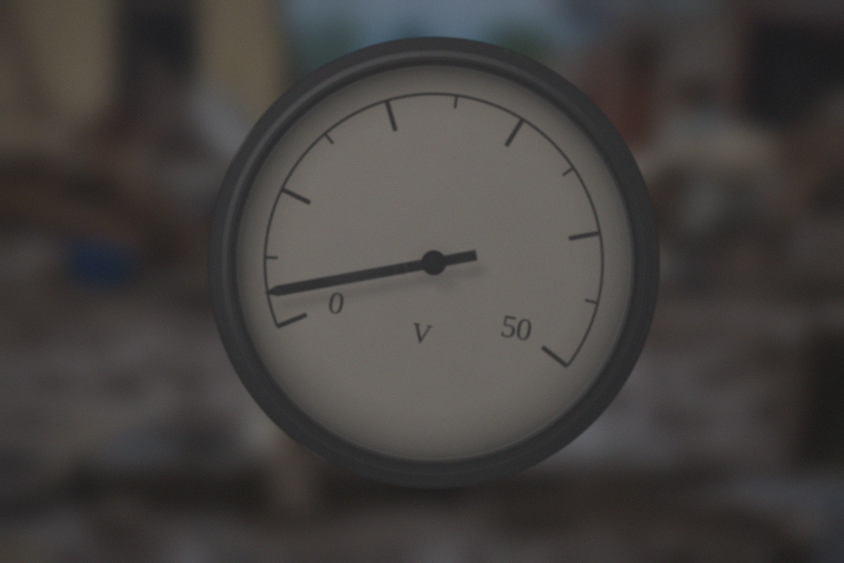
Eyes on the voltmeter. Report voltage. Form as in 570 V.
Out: 2.5 V
